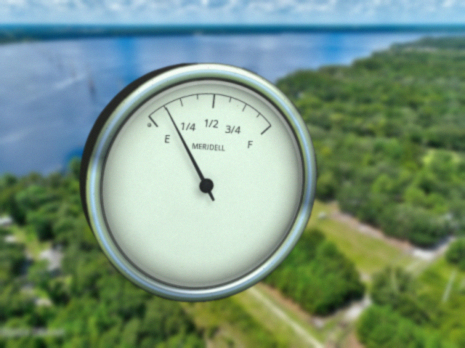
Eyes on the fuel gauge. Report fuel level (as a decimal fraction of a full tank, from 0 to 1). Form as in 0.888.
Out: 0.125
